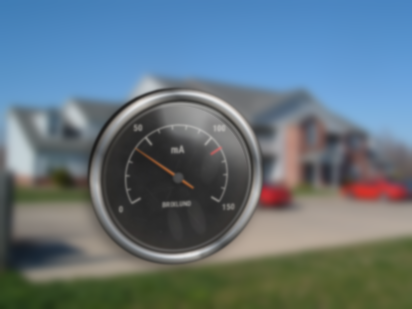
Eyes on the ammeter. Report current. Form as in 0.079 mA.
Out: 40 mA
